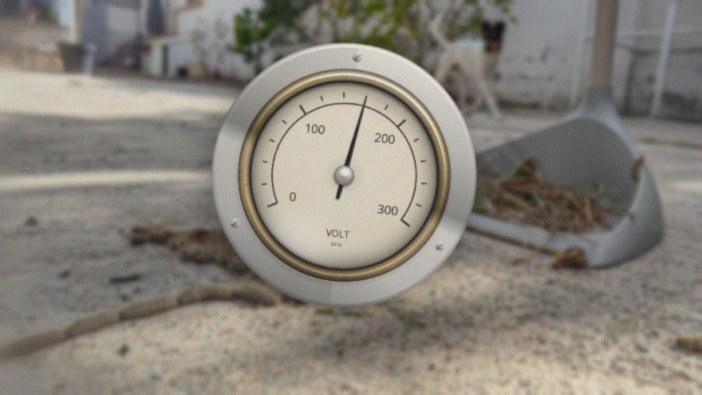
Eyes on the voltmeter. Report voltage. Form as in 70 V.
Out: 160 V
